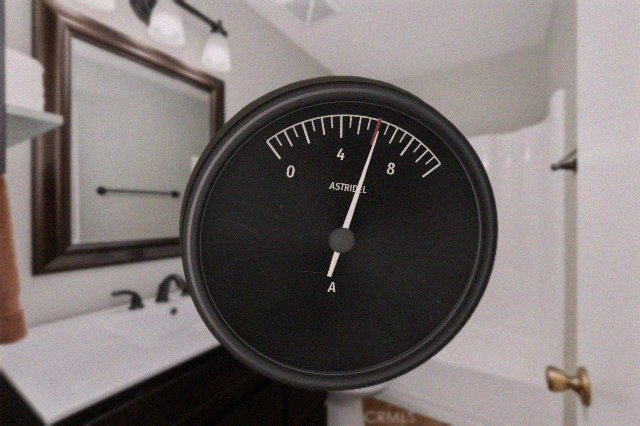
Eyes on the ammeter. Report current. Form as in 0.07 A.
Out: 6 A
